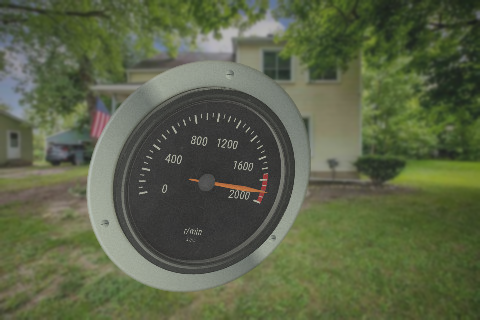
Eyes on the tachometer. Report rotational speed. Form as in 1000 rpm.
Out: 1900 rpm
